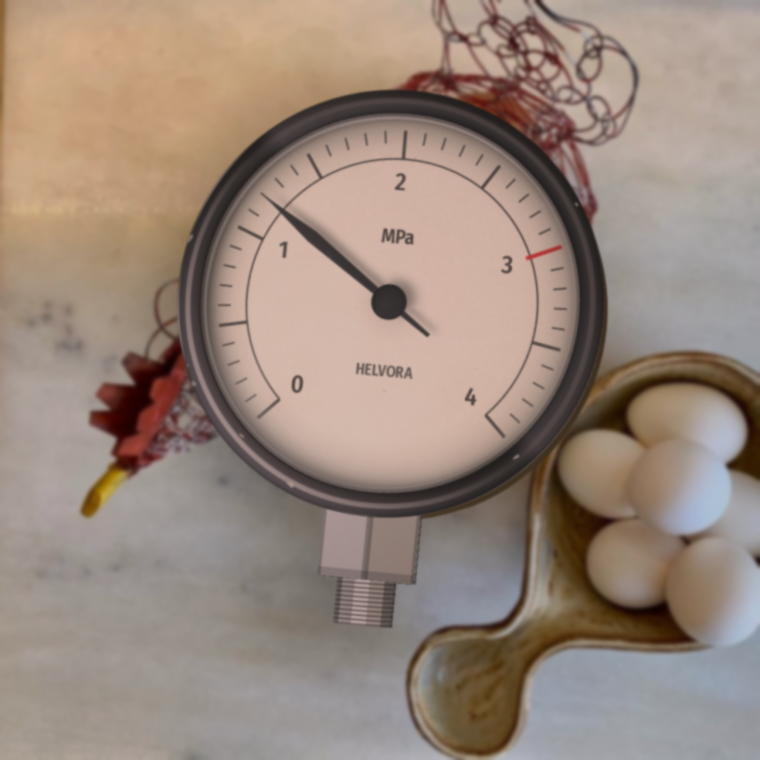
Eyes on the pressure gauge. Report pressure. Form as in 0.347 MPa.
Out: 1.2 MPa
